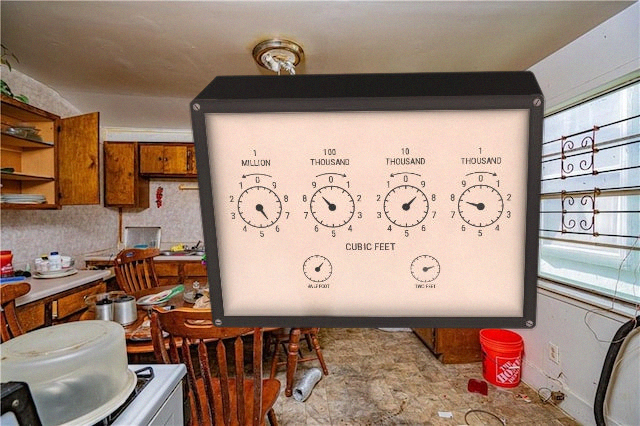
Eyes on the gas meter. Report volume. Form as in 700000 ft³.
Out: 588800 ft³
